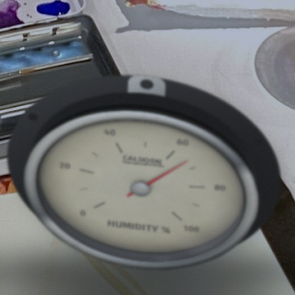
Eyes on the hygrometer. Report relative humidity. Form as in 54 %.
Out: 65 %
